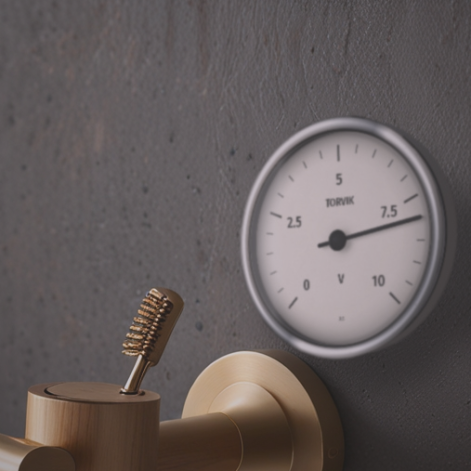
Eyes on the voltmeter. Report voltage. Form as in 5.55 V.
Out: 8 V
